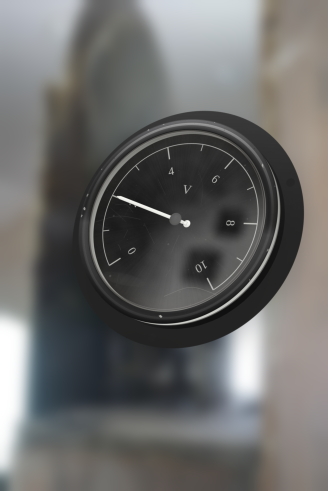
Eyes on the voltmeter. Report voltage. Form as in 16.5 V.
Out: 2 V
